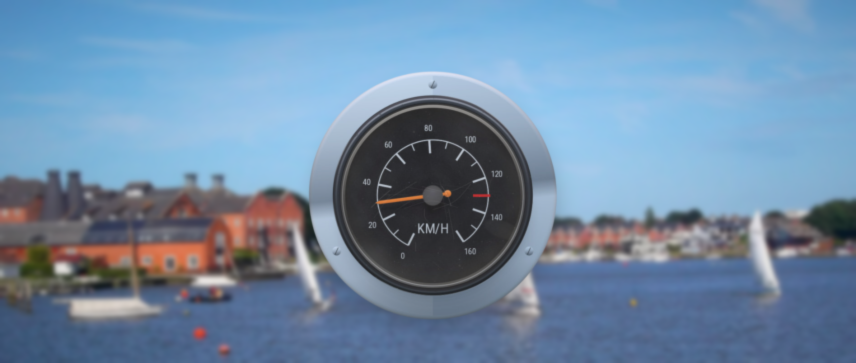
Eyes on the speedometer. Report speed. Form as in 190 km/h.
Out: 30 km/h
